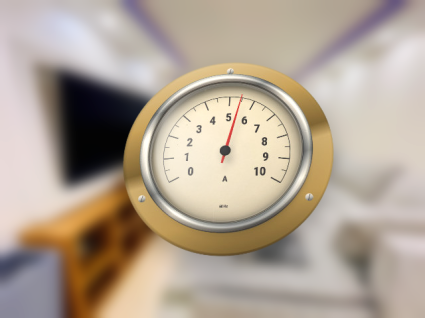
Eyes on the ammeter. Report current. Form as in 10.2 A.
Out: 5.5 A
